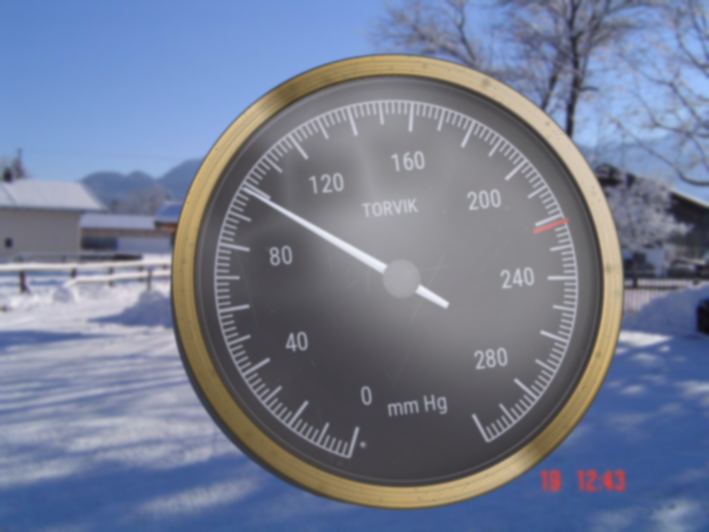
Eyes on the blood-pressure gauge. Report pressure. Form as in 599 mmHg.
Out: 98 mmHg
